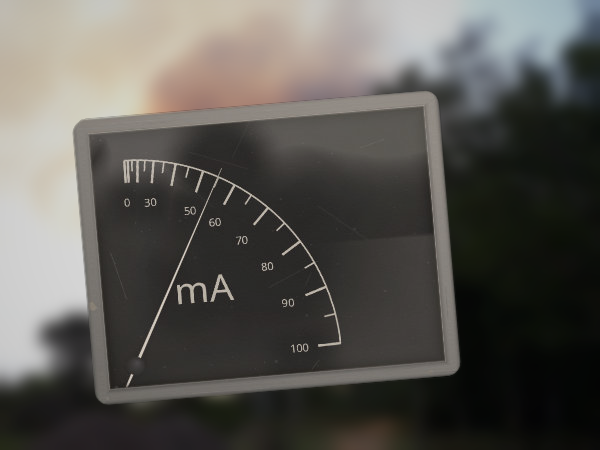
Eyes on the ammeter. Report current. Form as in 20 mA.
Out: 55 mA
